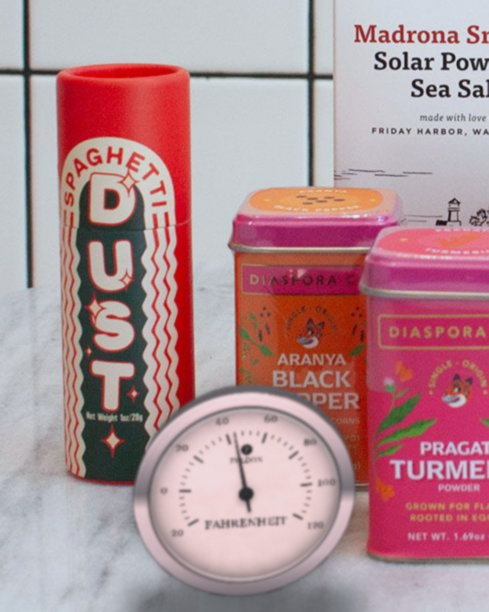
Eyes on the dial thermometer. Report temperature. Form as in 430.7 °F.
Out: 44 °F
